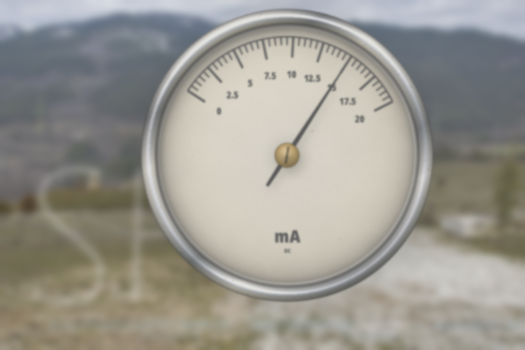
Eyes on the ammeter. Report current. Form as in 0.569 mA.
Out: 15 mA
